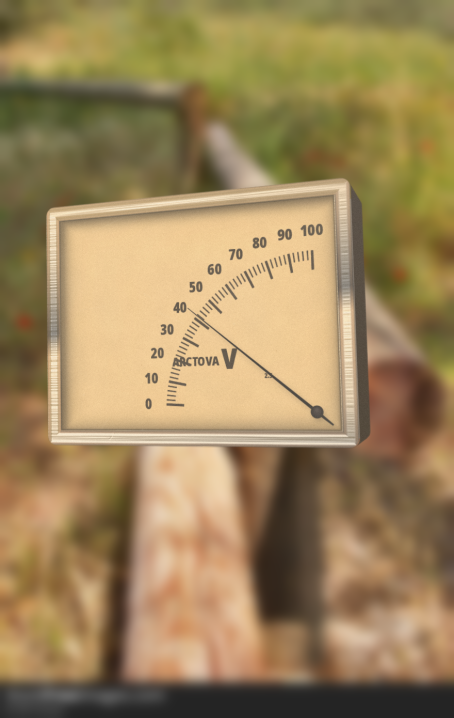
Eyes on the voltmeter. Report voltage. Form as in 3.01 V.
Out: 42 V
